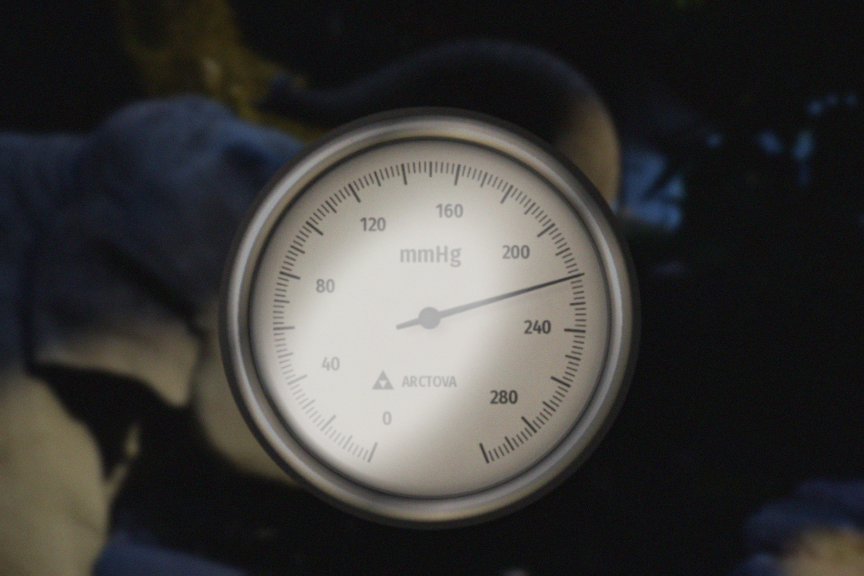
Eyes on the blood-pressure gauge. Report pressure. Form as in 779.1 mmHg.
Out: 220 mmHg
